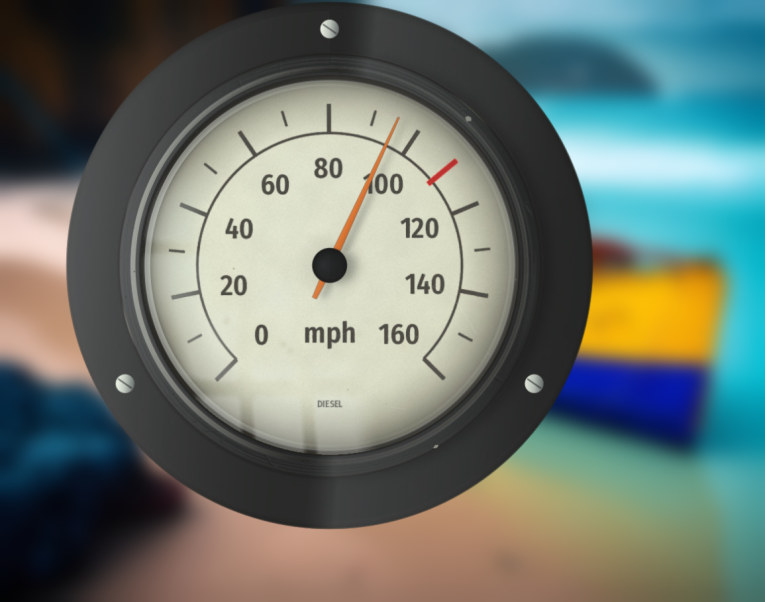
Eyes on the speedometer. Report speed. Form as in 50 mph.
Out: 95 mph
